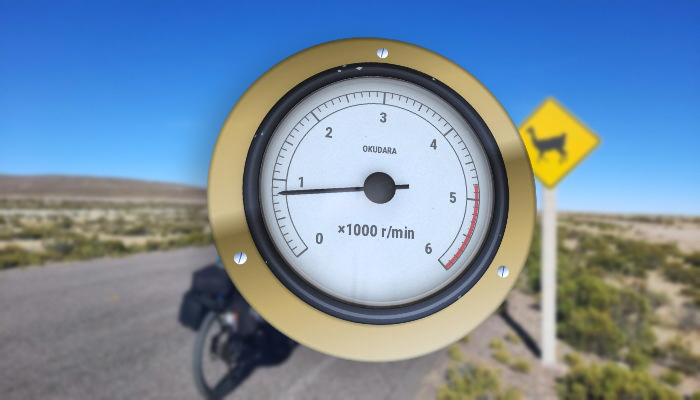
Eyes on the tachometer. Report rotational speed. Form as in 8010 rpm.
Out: 800 rpm
